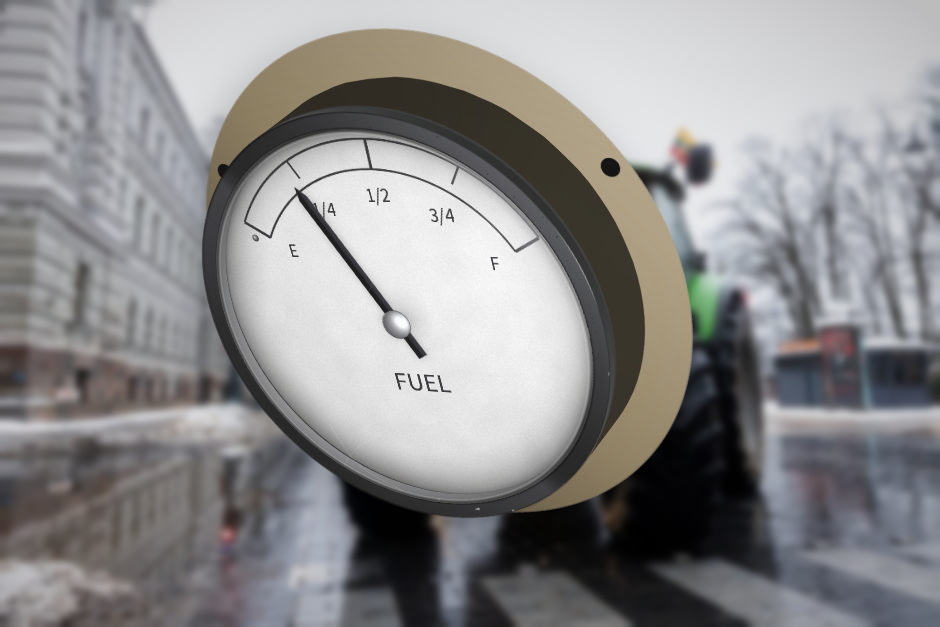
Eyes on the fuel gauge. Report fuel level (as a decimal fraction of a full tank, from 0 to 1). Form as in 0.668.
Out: 0.25
